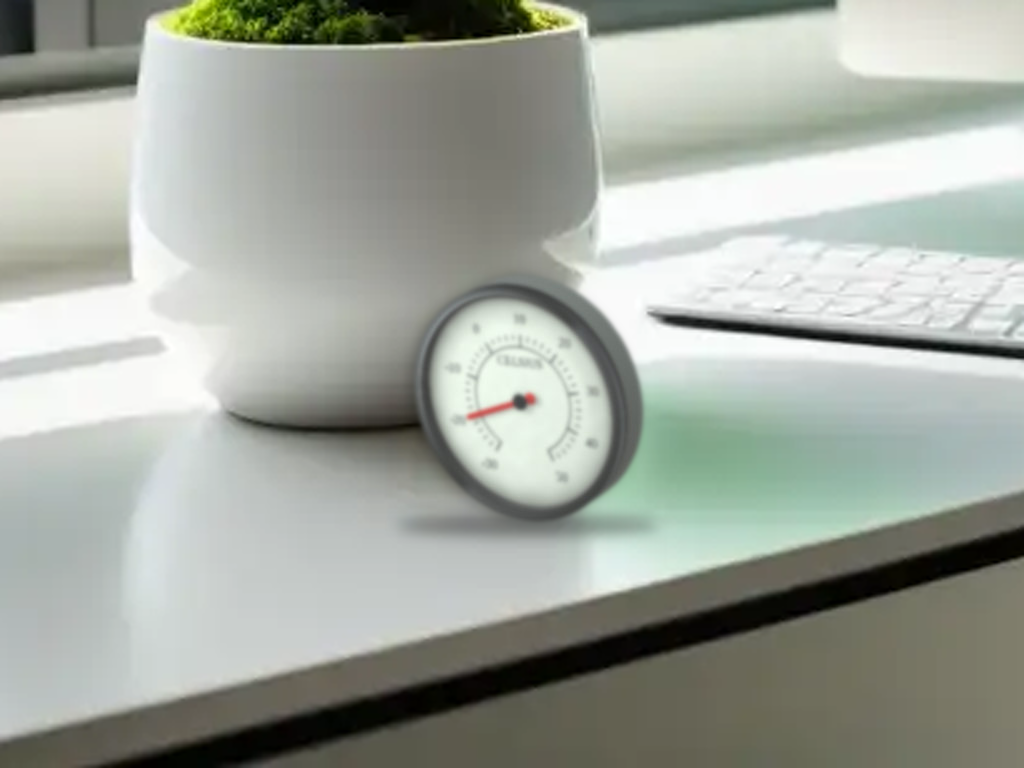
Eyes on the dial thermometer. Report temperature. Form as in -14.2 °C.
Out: -20 °C
